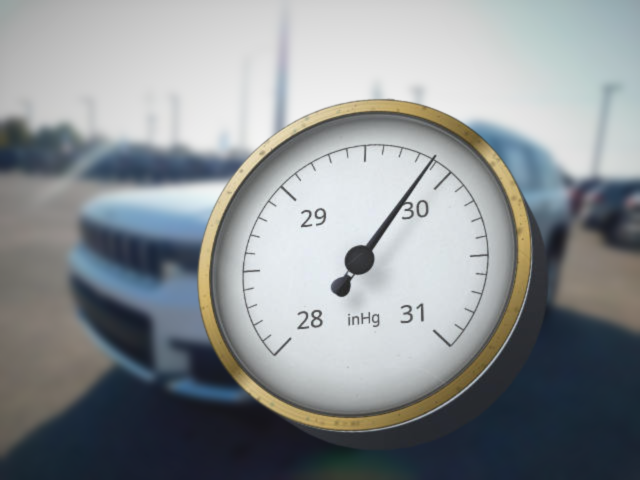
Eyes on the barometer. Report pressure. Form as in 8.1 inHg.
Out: 29.9 inHg
